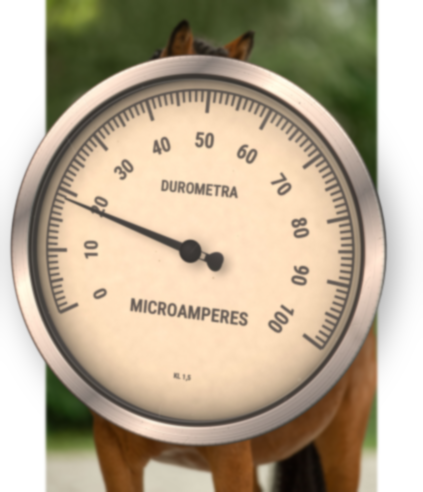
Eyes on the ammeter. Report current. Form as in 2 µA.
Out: 19 µA
